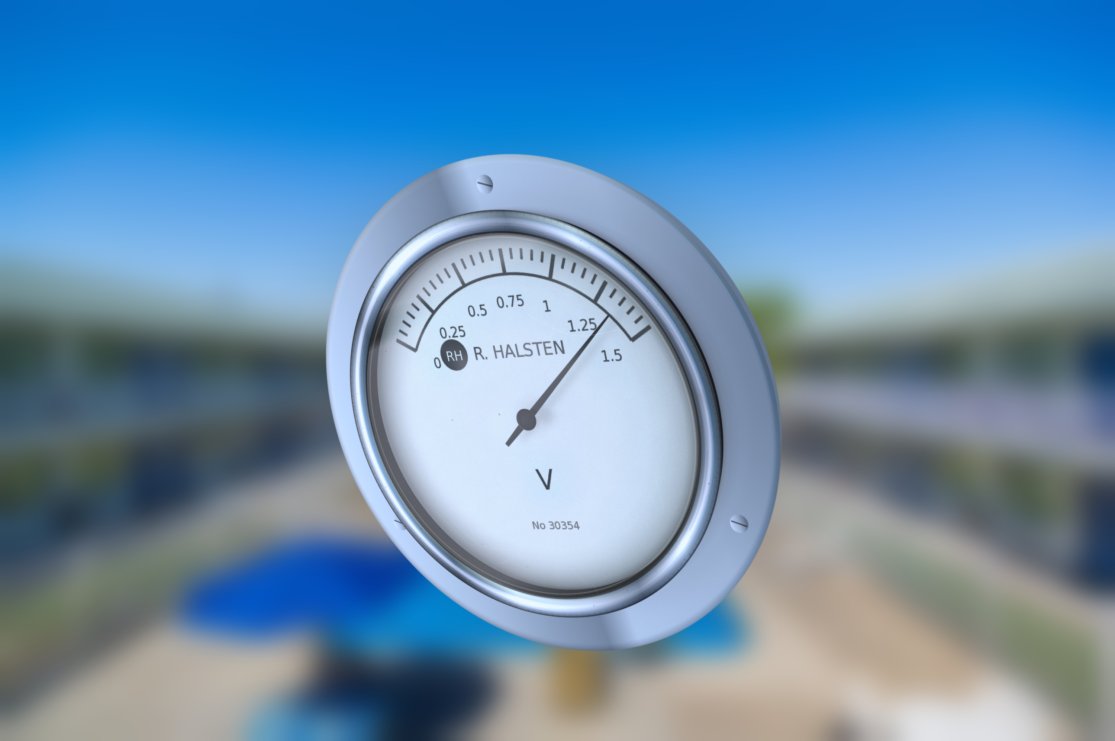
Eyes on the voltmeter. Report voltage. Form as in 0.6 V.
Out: 1.35 V
